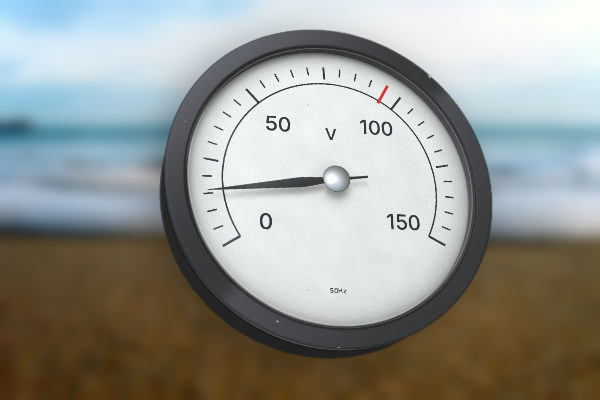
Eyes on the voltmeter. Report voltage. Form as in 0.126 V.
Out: 15 V
